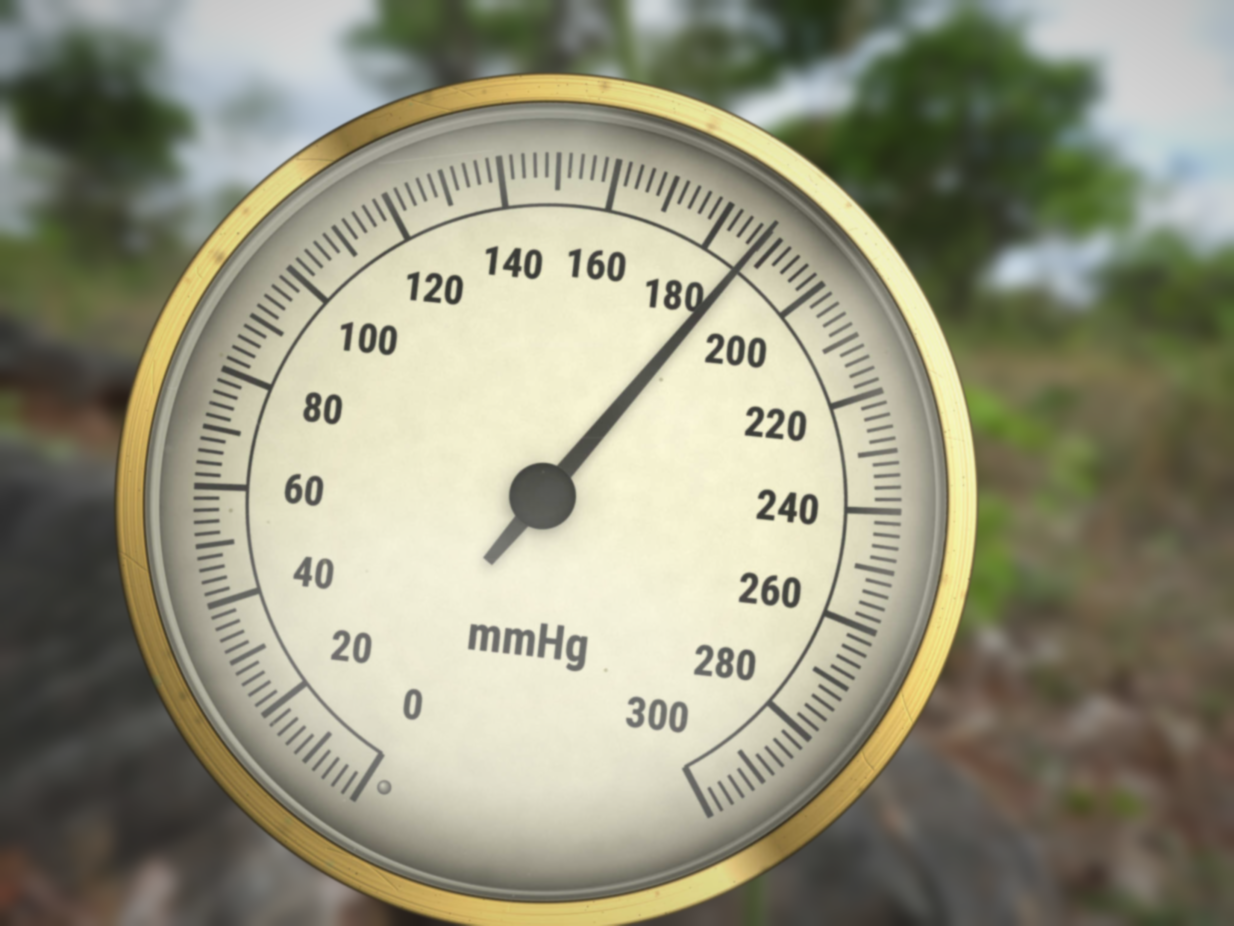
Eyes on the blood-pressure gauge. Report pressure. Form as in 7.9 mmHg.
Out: 188 mmHg
